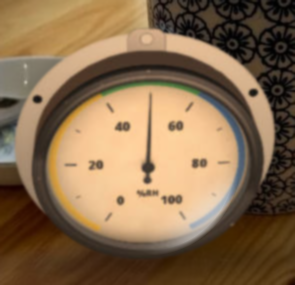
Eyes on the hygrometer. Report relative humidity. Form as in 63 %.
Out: 50 %
